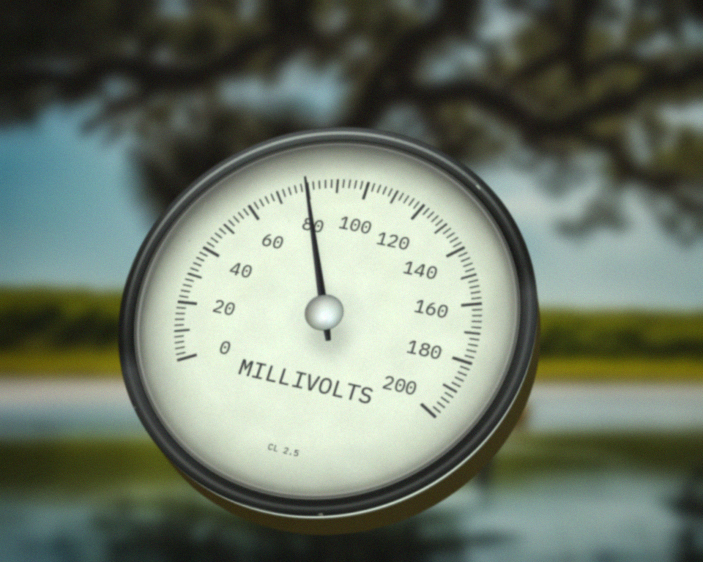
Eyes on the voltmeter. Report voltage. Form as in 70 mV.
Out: 80 mV
